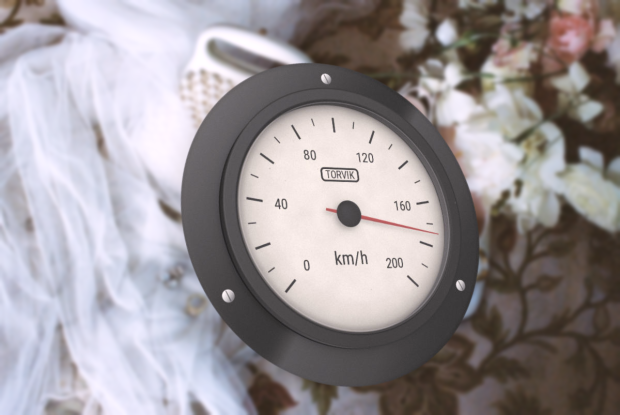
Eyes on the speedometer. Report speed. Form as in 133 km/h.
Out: 175 km/h
